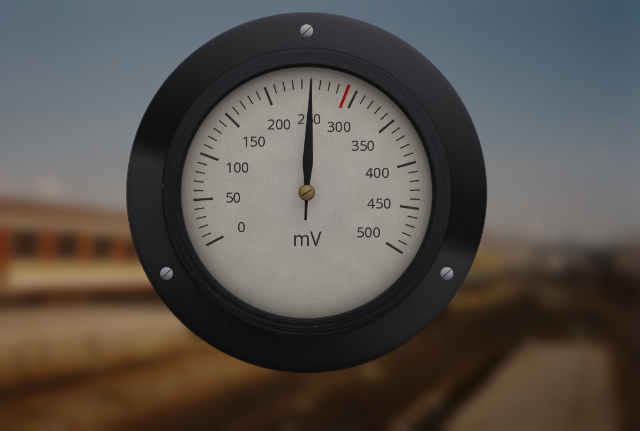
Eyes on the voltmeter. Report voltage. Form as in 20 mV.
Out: 250 mV
